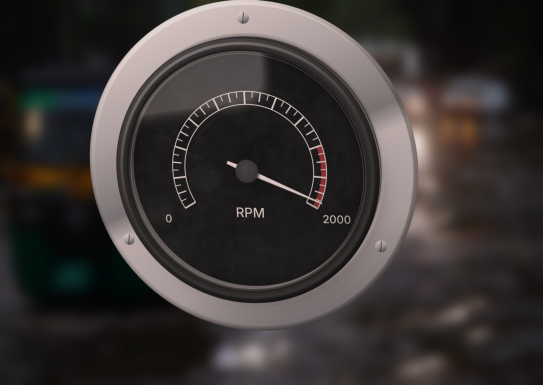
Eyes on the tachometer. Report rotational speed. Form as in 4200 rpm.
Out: 1950 rpm
